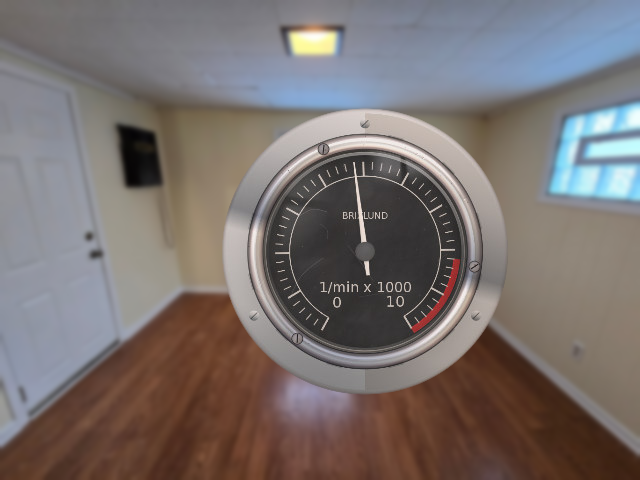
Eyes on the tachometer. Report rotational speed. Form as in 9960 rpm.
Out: 4800 rpm
